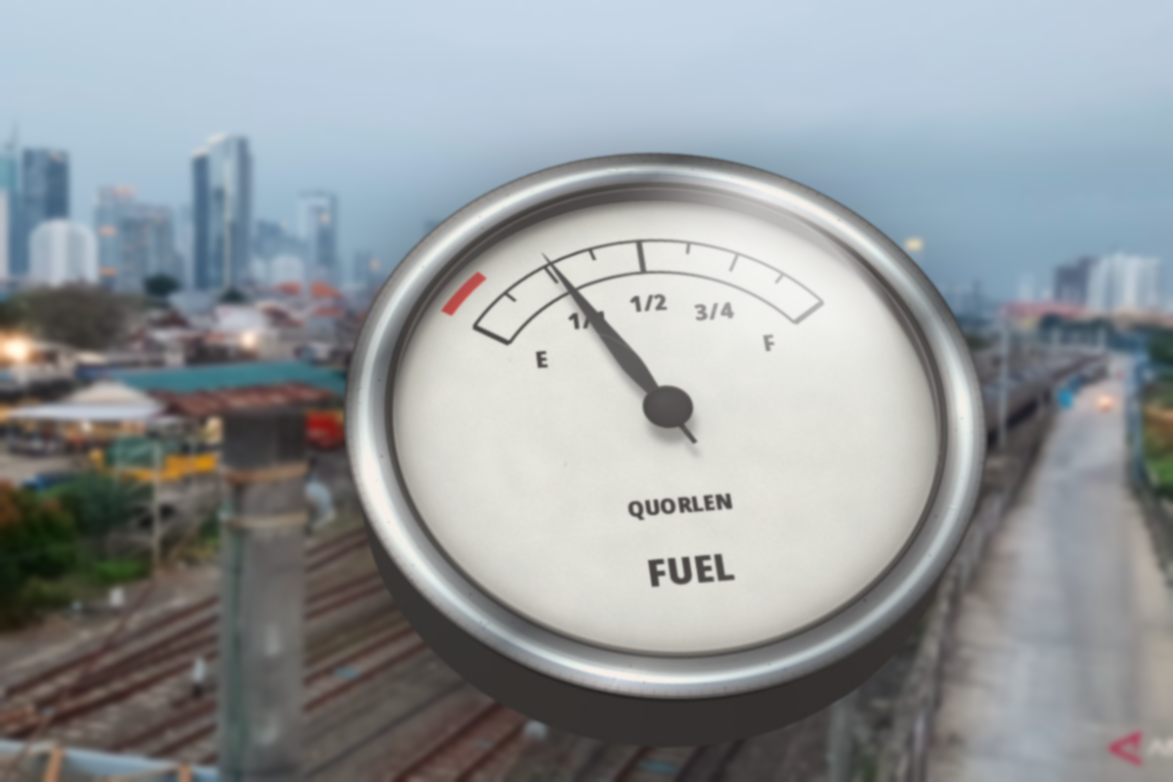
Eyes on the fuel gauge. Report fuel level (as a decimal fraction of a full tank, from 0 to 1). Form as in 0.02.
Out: 0.25
